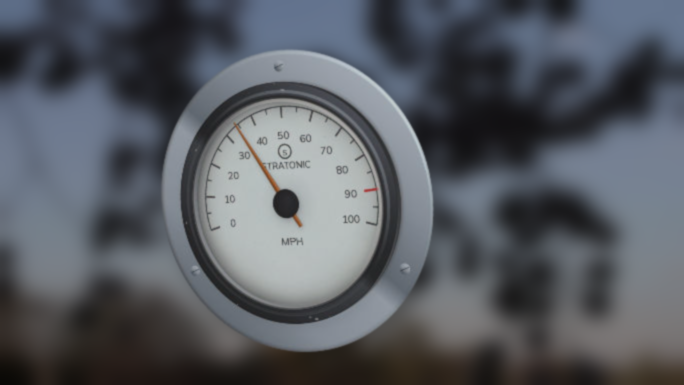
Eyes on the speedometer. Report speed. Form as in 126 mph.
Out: 35 mph
